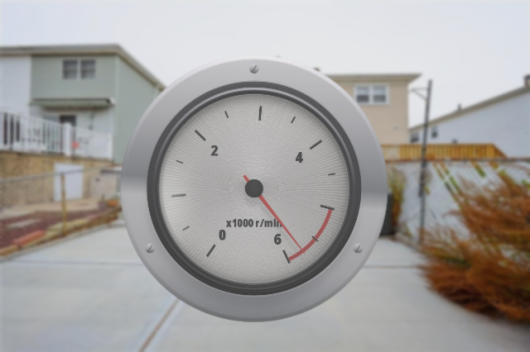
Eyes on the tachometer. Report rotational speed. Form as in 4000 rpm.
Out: 5750 rpm
